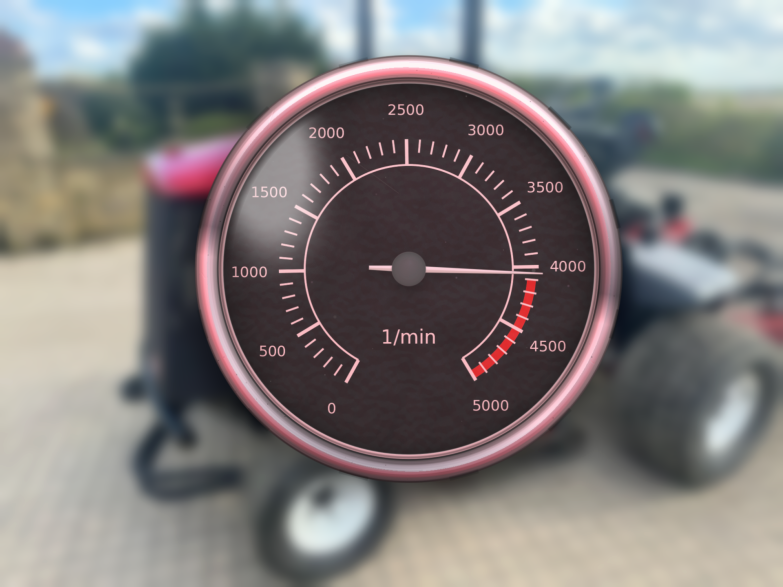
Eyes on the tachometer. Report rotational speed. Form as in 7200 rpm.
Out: 4050 rpm
